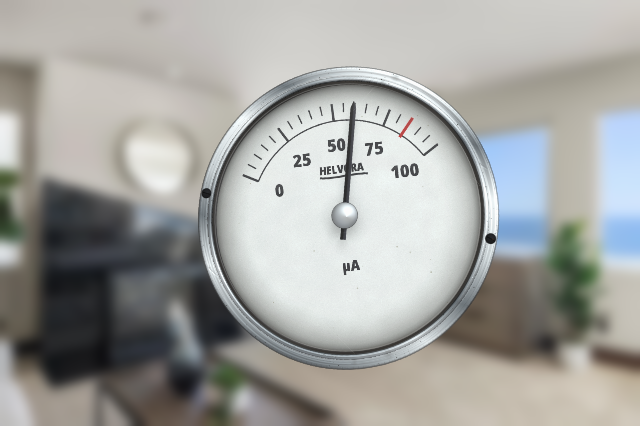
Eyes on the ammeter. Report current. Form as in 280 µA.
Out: 60 µA
